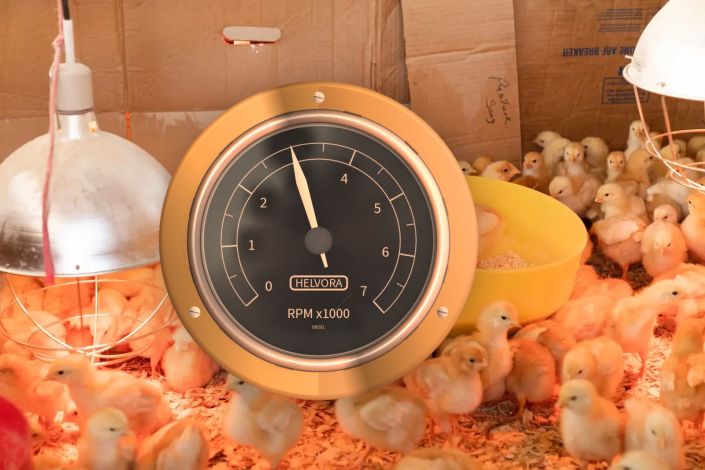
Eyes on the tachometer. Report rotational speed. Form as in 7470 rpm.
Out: 3000 rpm
